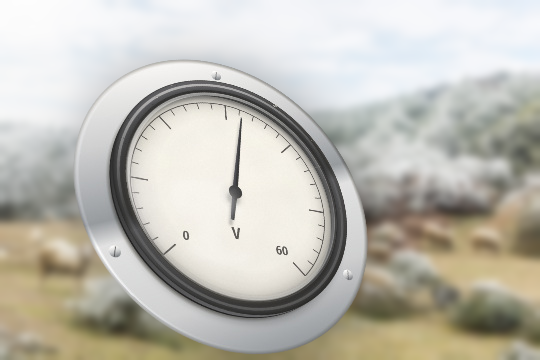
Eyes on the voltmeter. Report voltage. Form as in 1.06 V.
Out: 32 V
